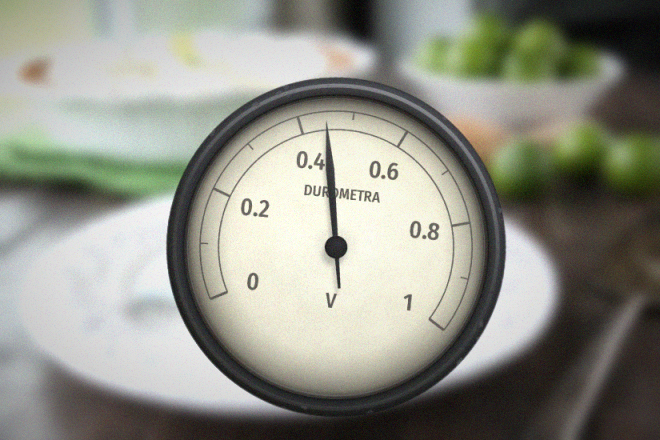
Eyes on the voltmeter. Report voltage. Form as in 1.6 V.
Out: 0.45 V
